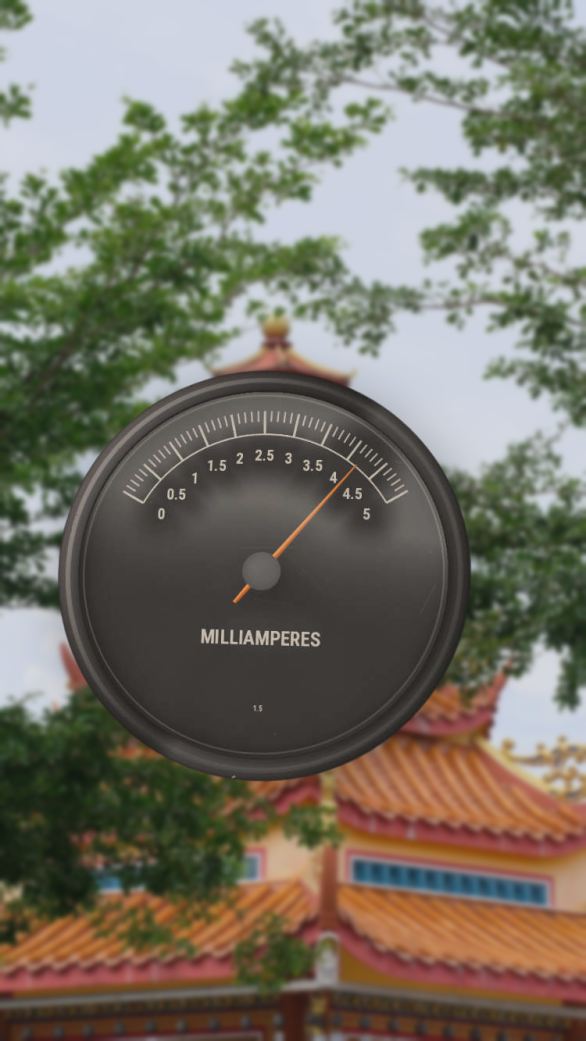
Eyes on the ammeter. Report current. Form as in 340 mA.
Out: 4.2 mA
